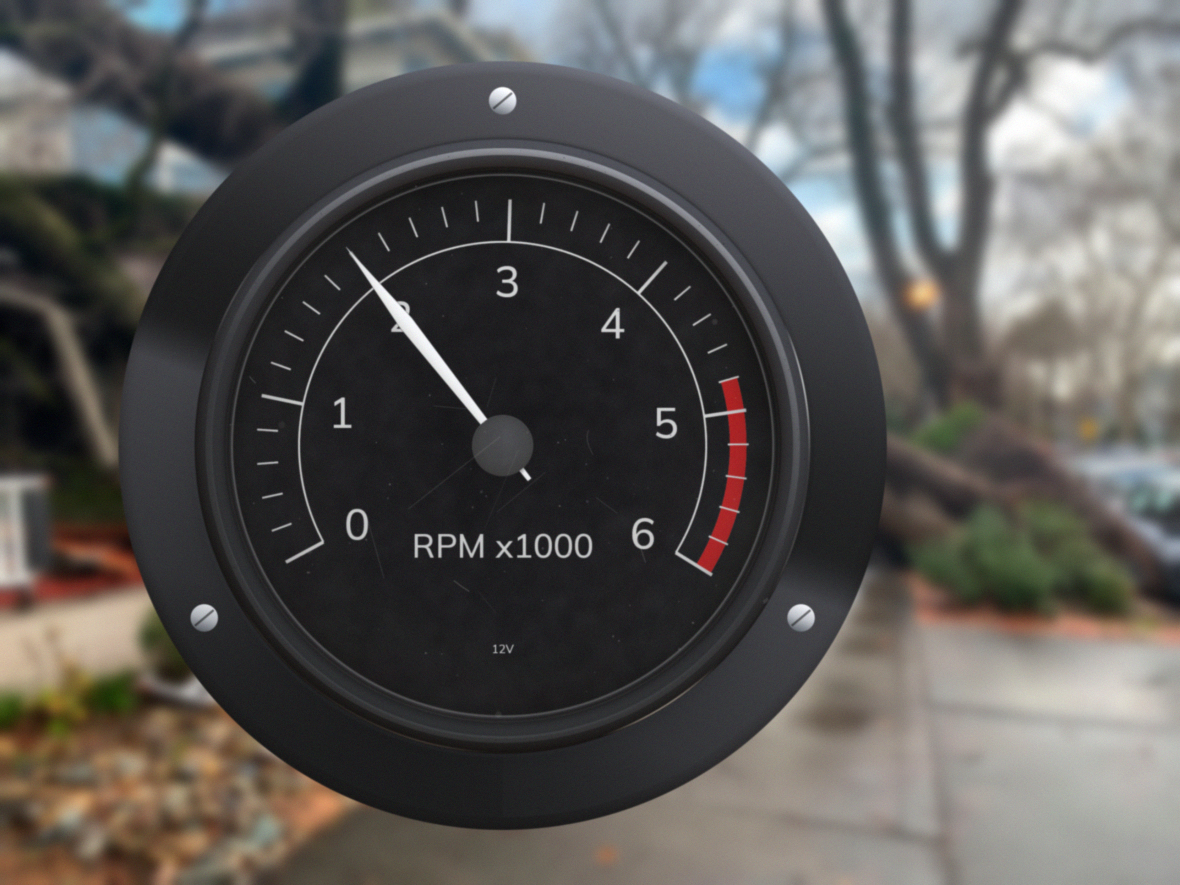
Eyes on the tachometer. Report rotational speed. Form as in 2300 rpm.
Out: 2000 rpm
